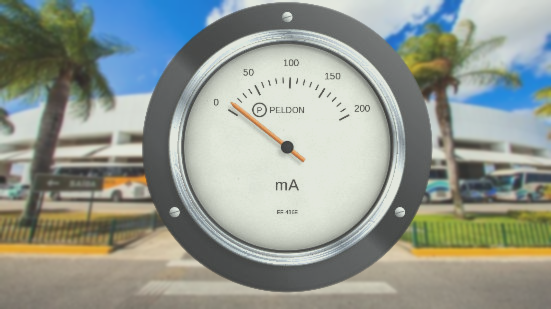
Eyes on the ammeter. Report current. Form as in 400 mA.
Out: 10 mA
